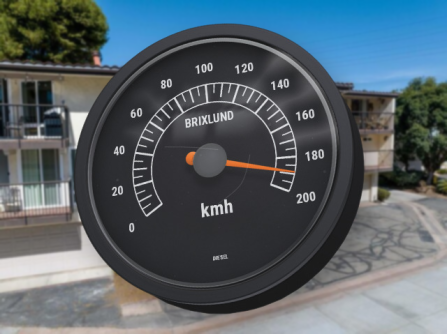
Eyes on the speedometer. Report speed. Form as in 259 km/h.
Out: 190 km/h
